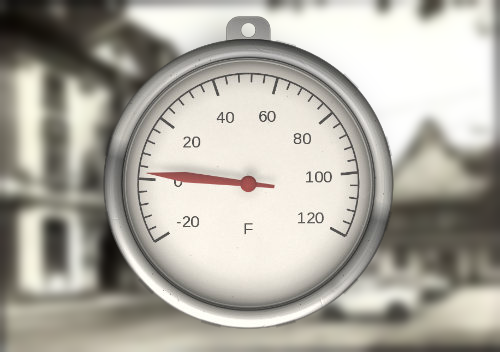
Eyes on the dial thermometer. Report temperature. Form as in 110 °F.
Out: 2 °F
